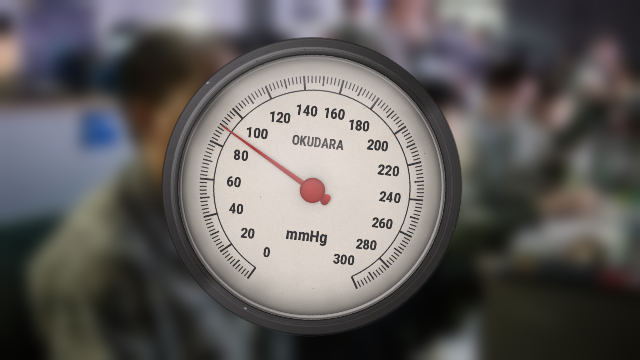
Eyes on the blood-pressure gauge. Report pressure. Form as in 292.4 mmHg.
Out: 90 mmHg
